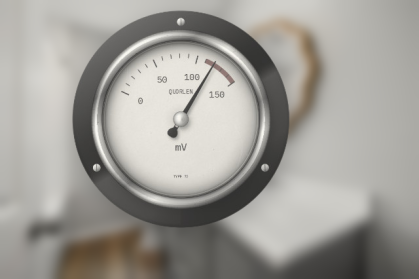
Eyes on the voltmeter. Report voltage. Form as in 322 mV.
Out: 120 mV
